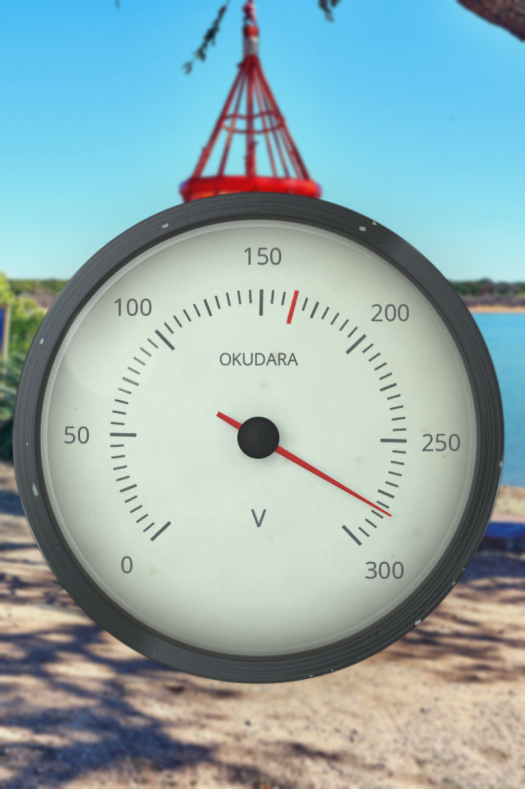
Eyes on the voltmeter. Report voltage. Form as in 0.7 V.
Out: 282.5 V
